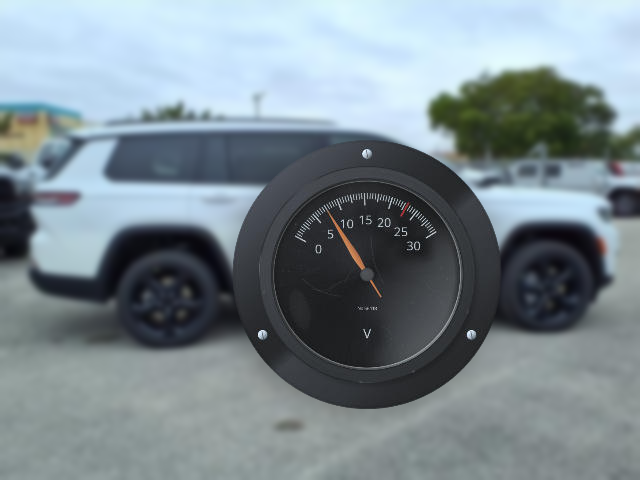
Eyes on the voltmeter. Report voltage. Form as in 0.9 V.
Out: 7.5 V
